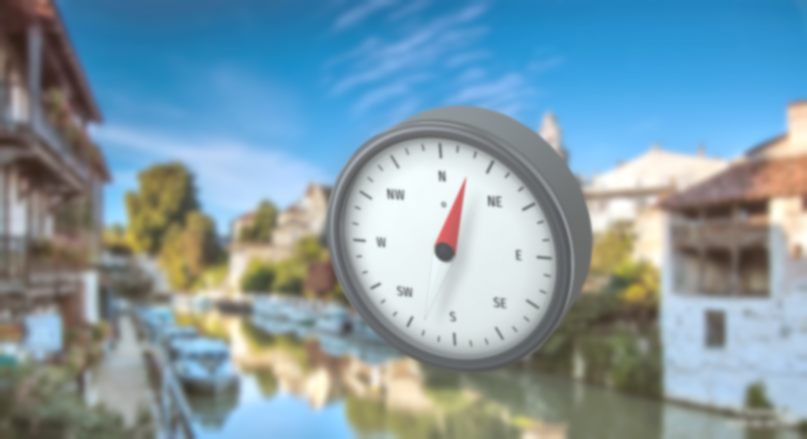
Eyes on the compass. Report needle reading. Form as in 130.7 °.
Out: 20 °
